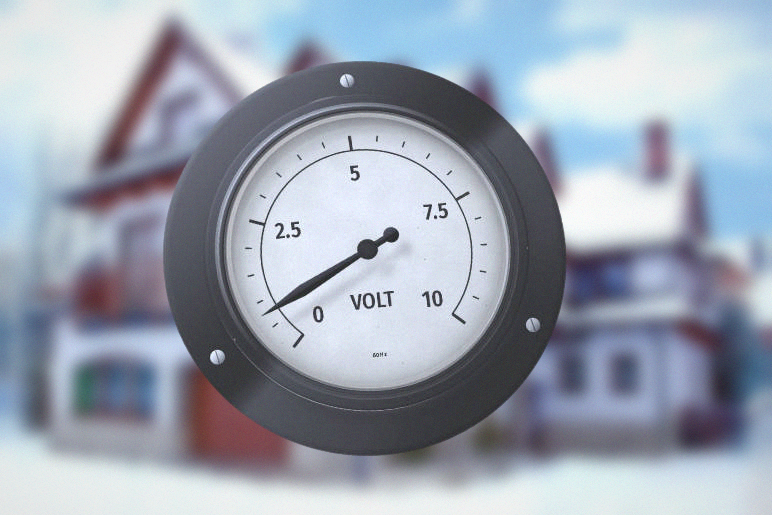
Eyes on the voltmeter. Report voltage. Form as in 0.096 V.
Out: 0.75 V
